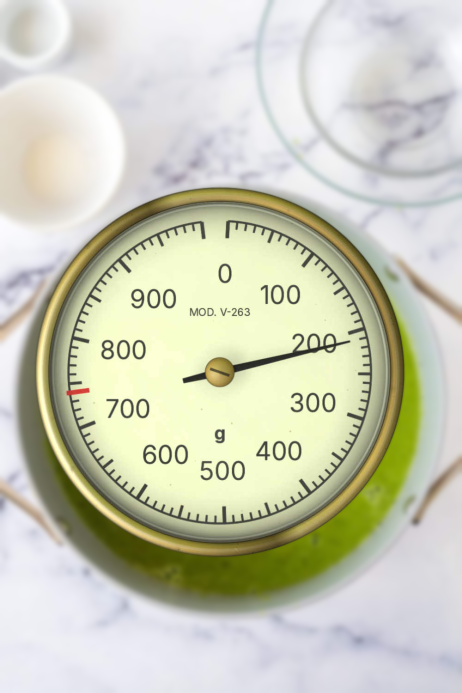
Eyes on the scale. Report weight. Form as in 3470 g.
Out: 210 g
